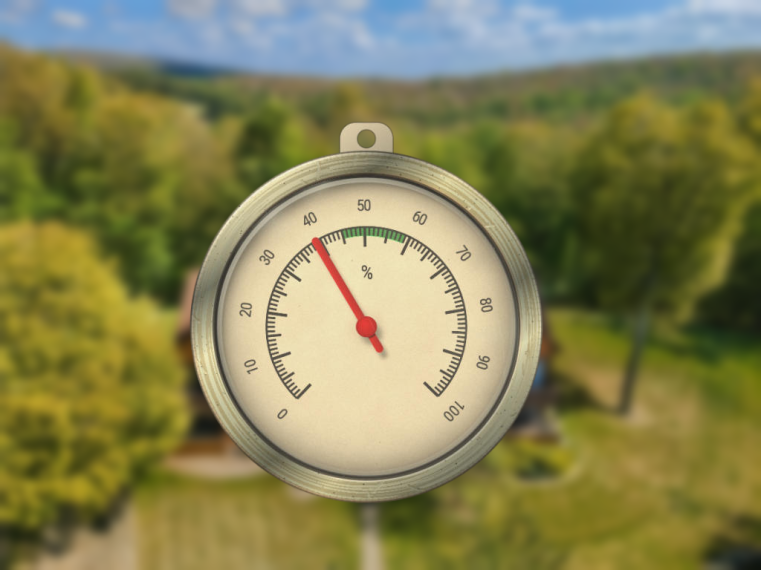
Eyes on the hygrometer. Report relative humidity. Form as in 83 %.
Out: 39 %
